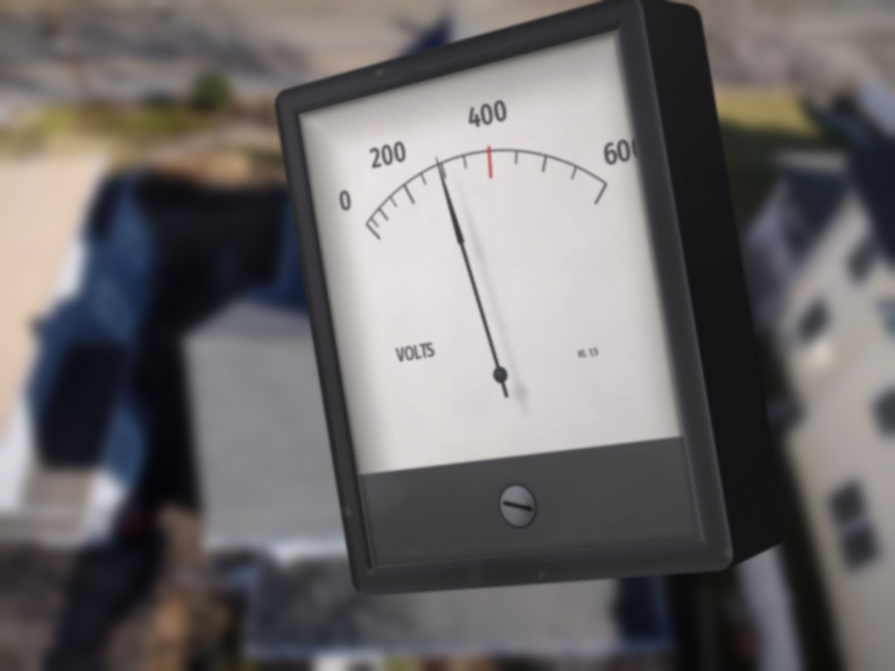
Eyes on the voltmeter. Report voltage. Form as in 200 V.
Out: 300 V
